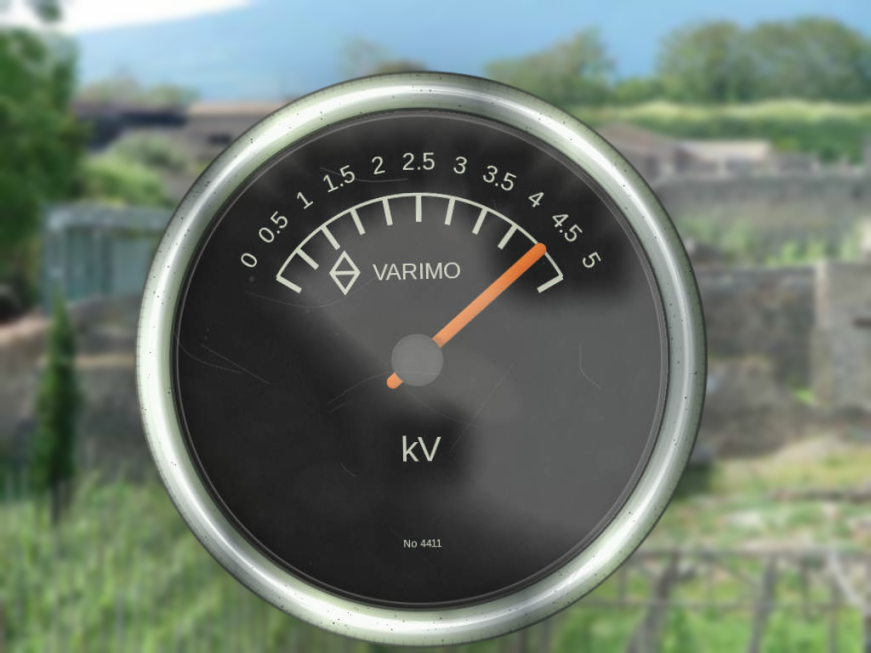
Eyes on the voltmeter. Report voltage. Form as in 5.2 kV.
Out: 4.5 kV
